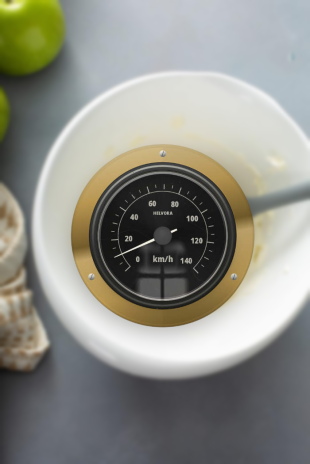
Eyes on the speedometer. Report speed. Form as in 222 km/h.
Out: 10 km/h
